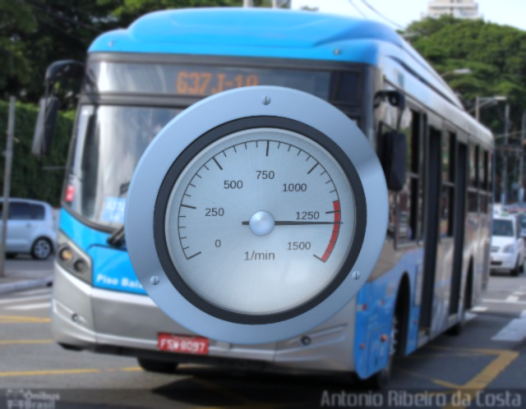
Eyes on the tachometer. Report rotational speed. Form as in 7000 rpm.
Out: 1300 rpm
